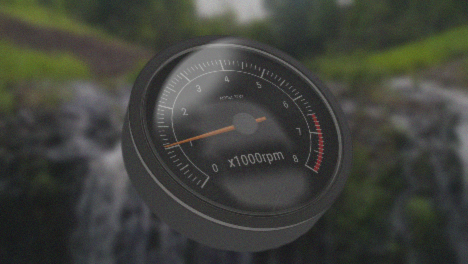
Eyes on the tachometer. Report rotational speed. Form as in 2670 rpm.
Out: 1000 rpm
